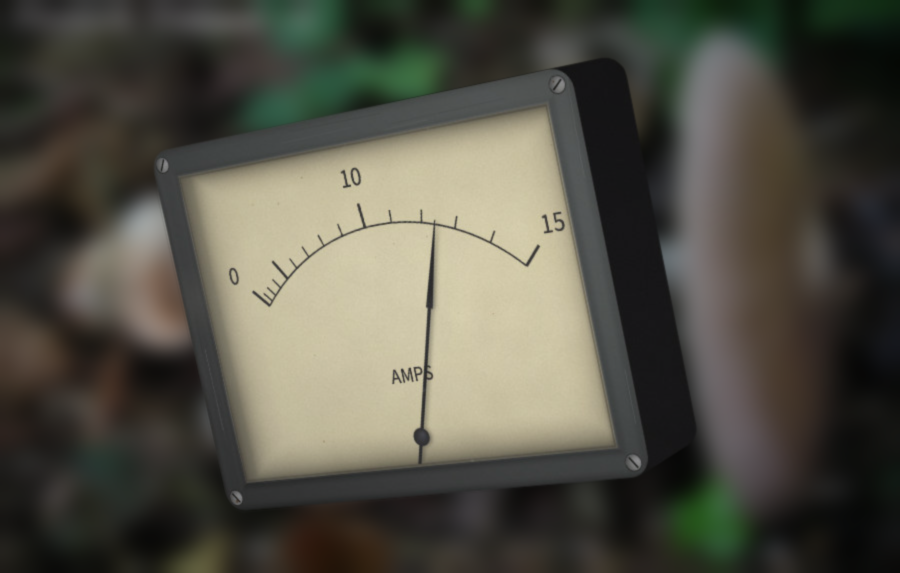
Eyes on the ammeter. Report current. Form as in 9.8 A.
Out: 12.5 A
